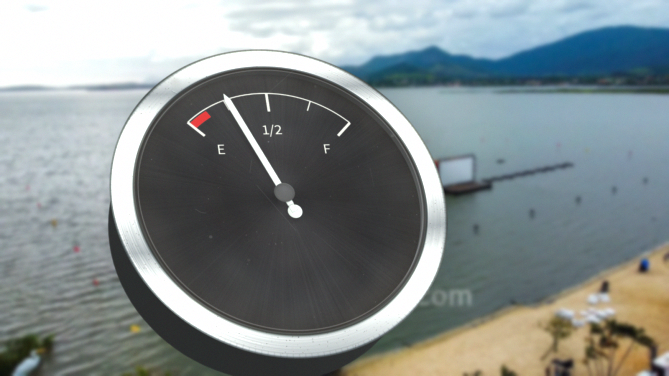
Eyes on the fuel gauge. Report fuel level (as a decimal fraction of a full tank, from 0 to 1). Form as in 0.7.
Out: 0.25
